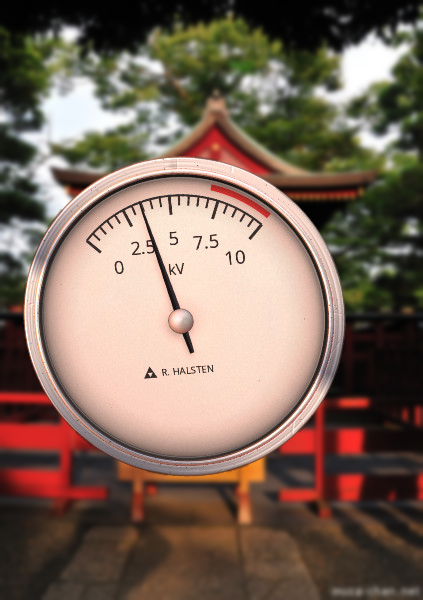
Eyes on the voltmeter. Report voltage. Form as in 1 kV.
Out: 3.5 kV
